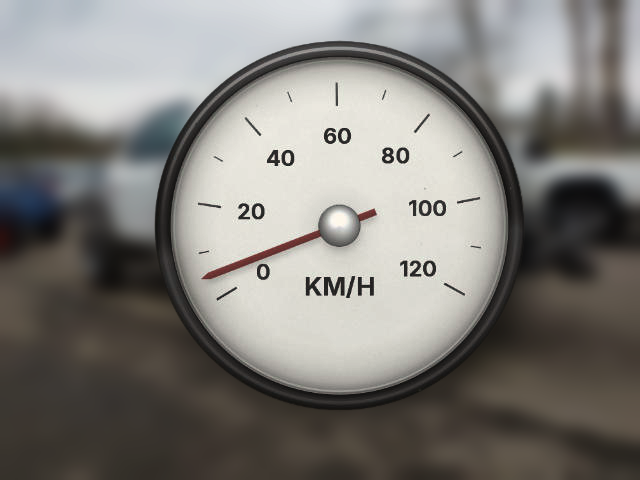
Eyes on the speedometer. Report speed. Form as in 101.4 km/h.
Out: 5 km/h
